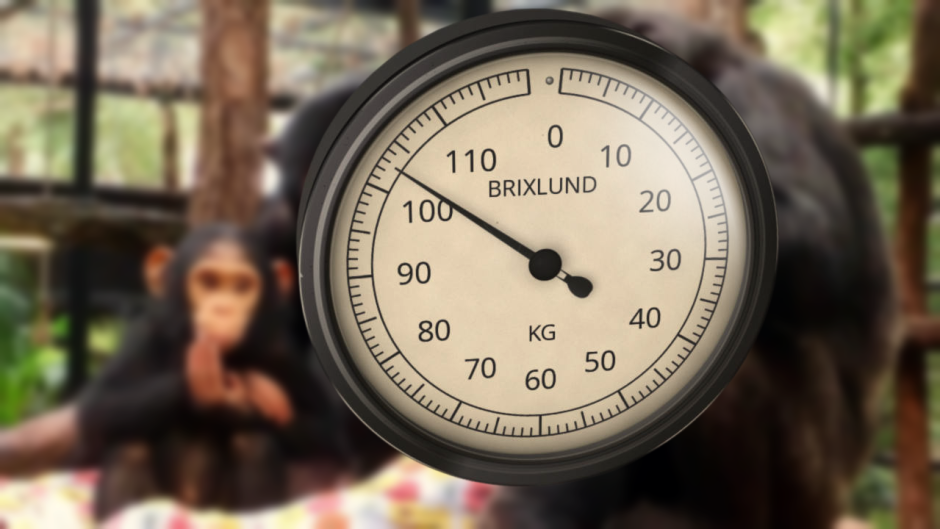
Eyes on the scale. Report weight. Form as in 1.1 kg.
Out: 103 kg
